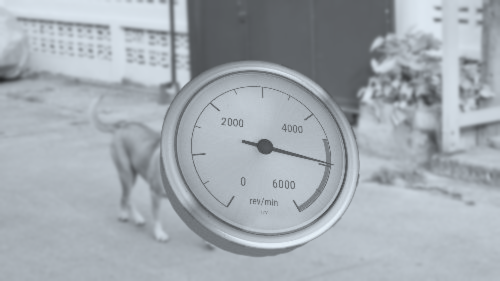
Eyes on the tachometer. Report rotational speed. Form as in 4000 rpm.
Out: 5000 rpm
